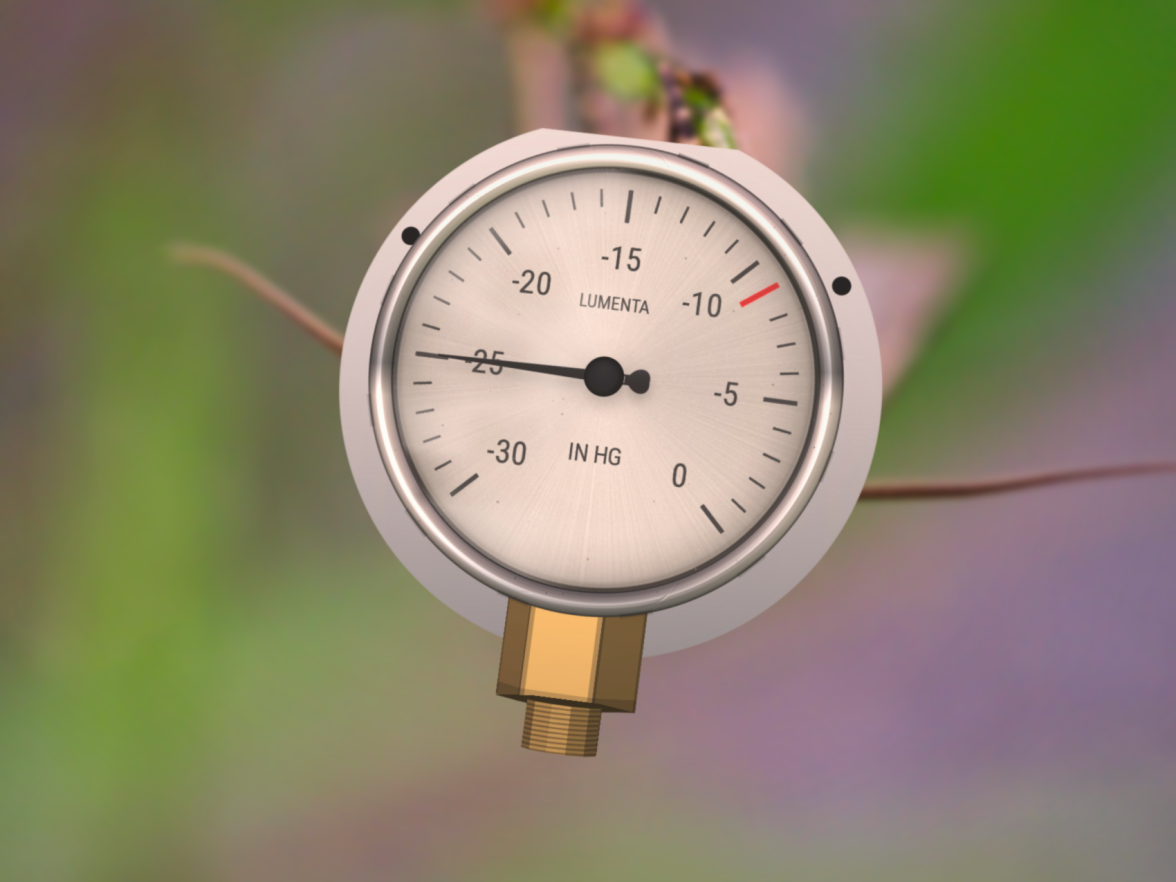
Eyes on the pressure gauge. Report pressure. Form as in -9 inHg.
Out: -25 inHg
